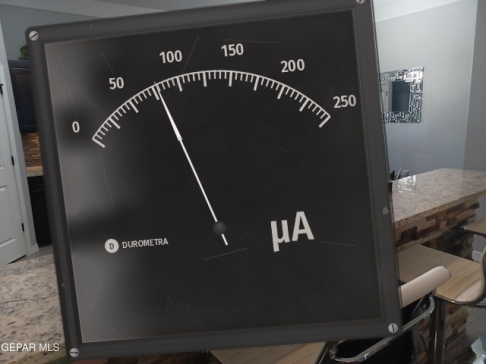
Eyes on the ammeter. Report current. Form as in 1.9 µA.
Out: 80 µA
